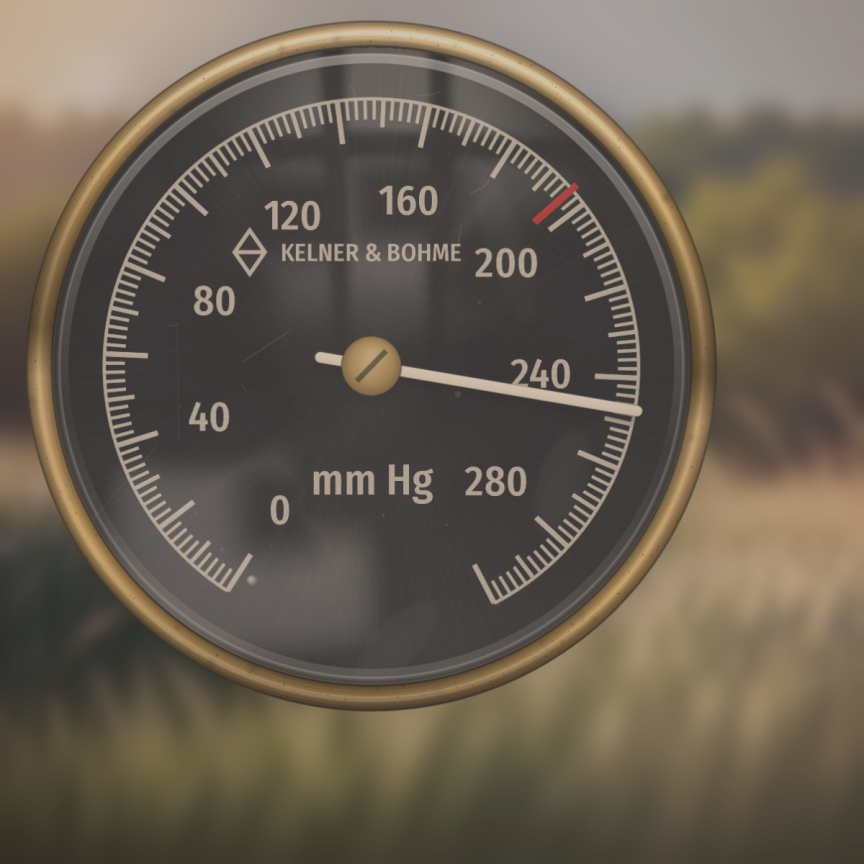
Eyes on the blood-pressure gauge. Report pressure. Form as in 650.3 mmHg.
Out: 247 mmHg
